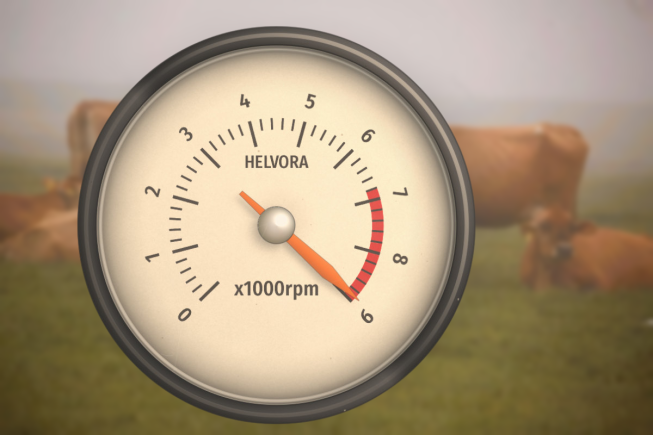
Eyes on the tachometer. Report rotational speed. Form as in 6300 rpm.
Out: 8900 rpm
